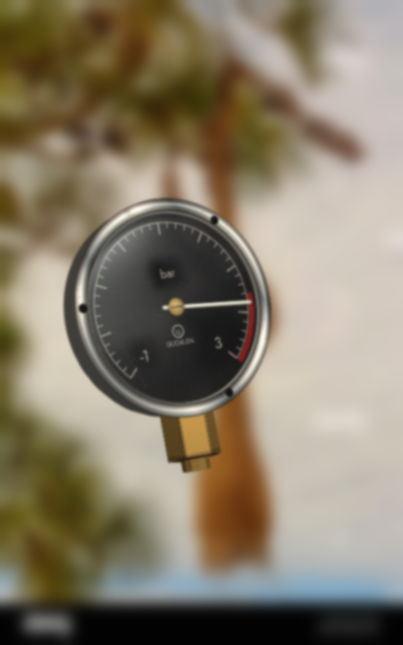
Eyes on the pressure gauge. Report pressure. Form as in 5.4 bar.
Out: 2.4 bar
